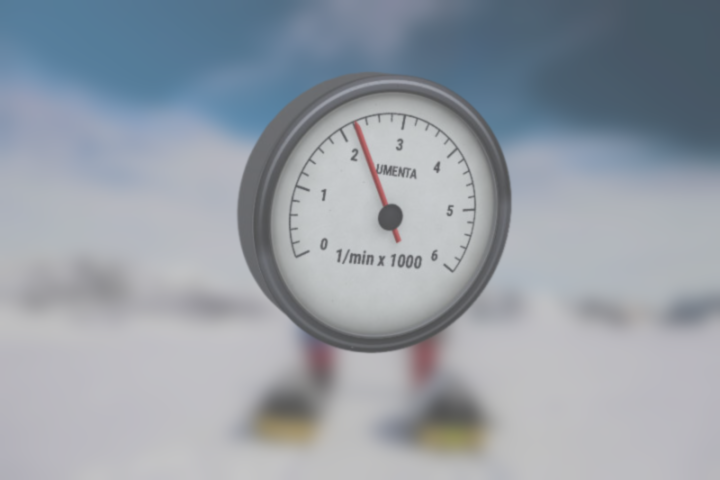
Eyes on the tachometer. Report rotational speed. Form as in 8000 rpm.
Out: 2200 rpm
